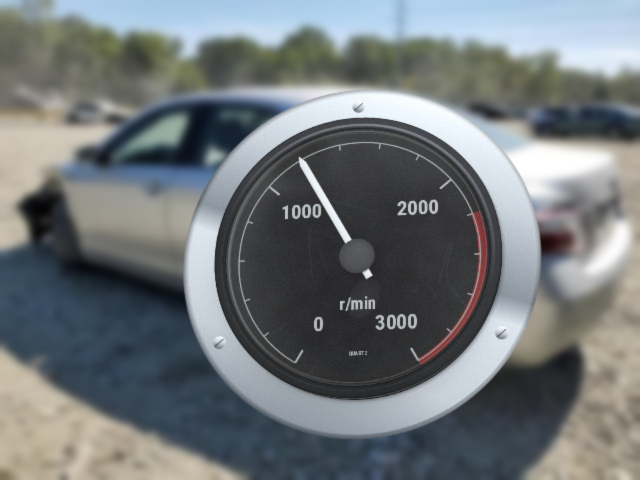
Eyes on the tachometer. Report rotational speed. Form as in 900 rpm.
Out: 1200 rpm
